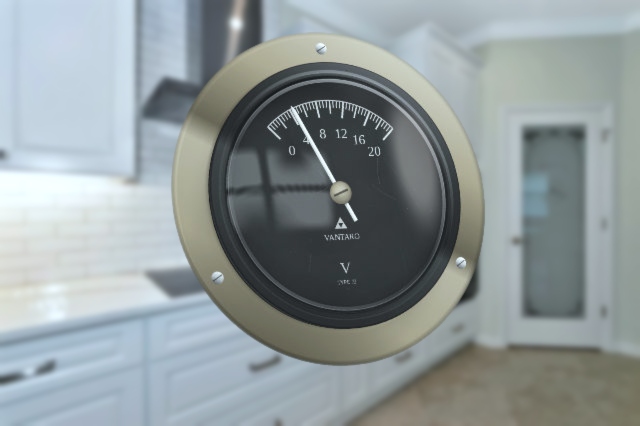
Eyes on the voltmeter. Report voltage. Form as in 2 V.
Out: 4 V
